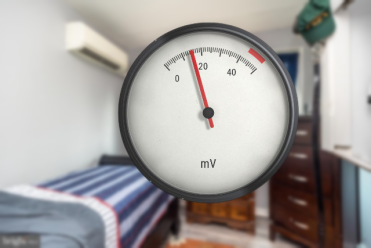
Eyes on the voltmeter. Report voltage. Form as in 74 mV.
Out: 15 mV
